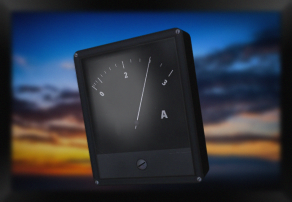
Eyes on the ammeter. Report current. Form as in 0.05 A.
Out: 2.6 A
